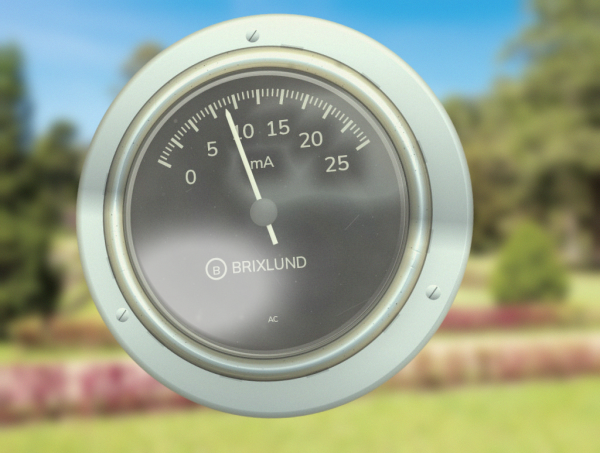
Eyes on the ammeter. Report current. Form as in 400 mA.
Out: 9 mA
